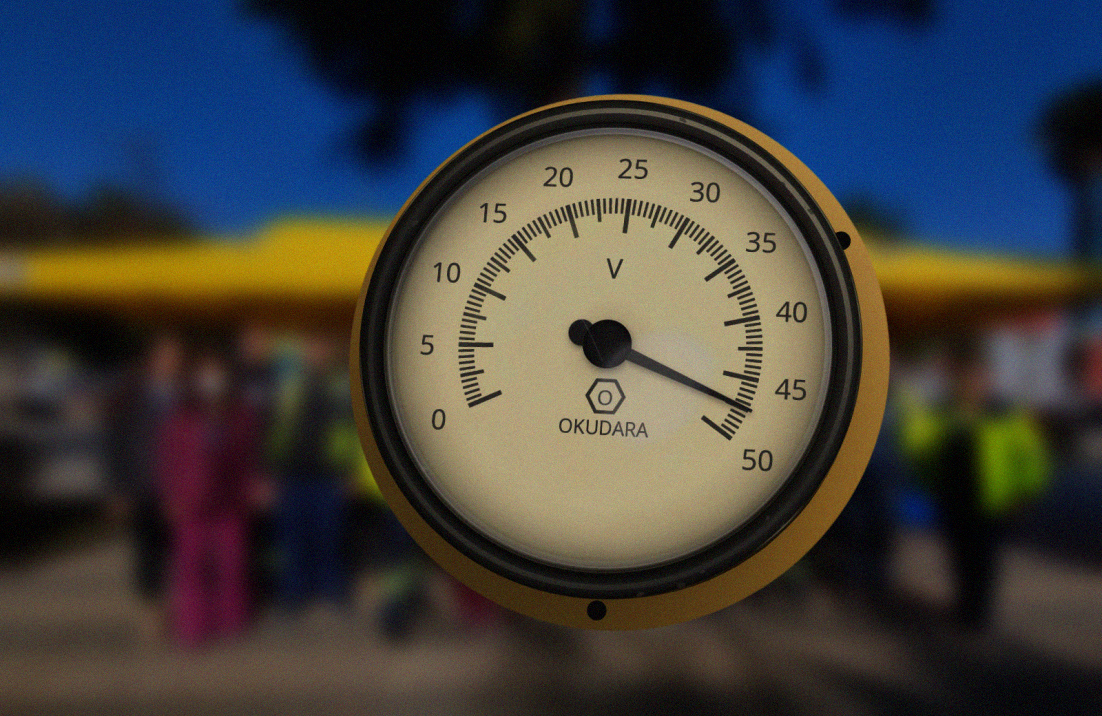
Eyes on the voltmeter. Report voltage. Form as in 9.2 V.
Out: 47.5 V
